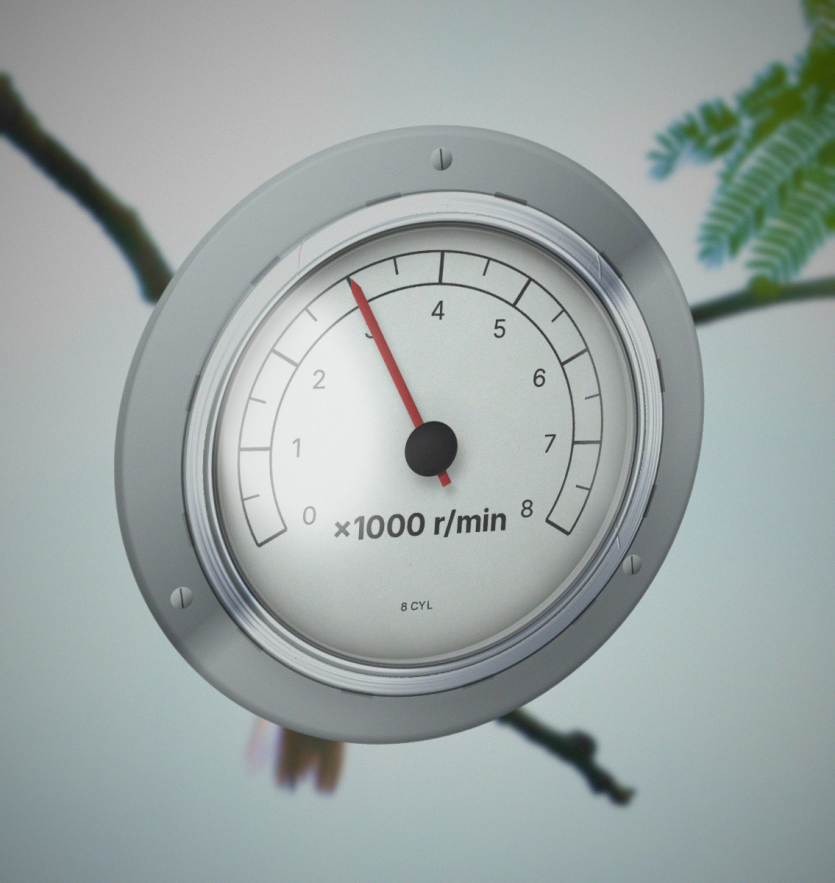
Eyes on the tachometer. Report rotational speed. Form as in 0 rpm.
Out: 3000 rpm
